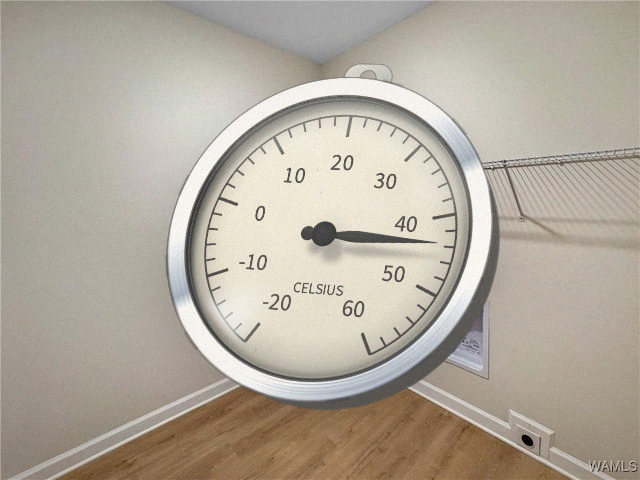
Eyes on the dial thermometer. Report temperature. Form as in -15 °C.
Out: 44 °C
